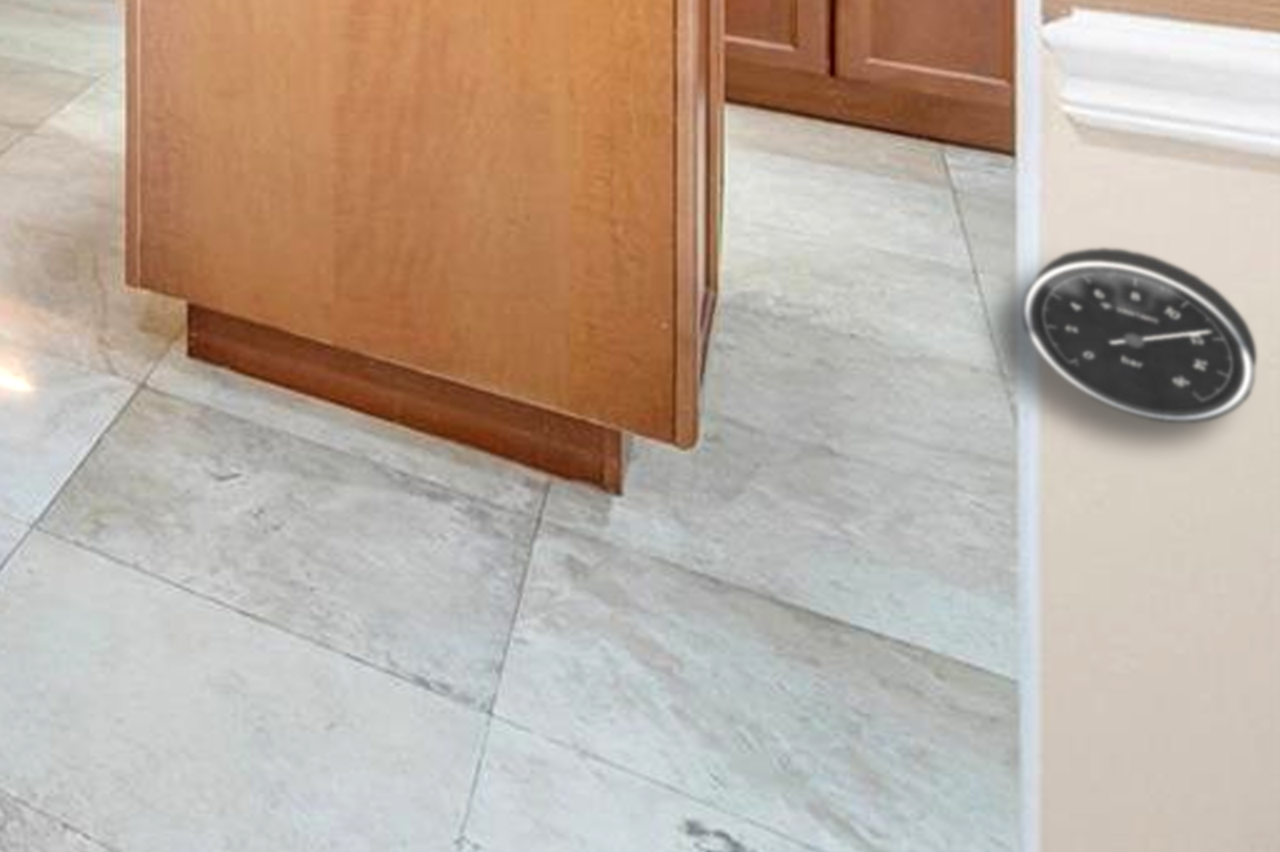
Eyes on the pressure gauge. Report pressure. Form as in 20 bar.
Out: 11.5 bar
